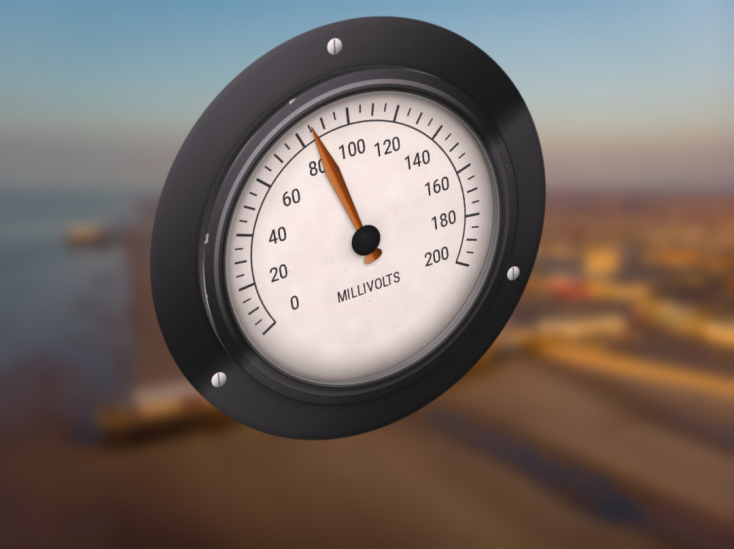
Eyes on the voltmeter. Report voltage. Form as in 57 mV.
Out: 85 mV
